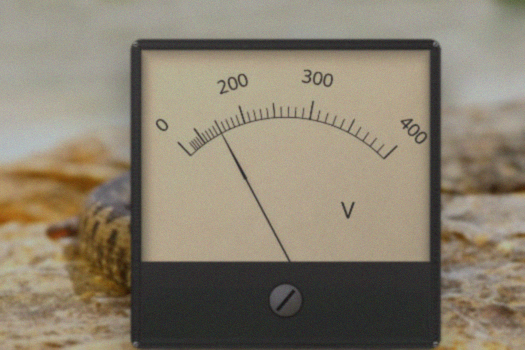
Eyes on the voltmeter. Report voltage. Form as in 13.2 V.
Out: 150 V
